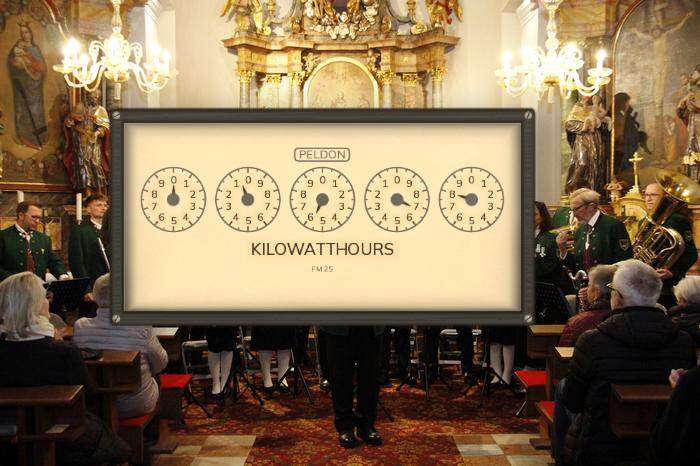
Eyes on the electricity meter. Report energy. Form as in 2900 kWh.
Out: 568 kWh
